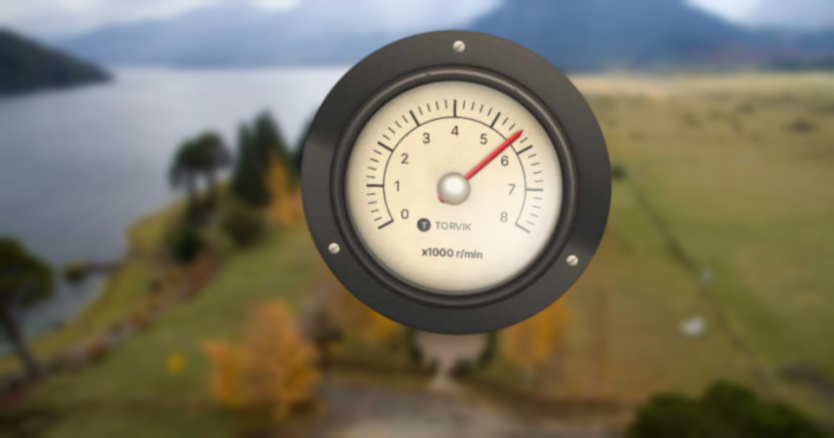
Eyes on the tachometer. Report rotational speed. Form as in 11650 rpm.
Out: 5600 rpm
